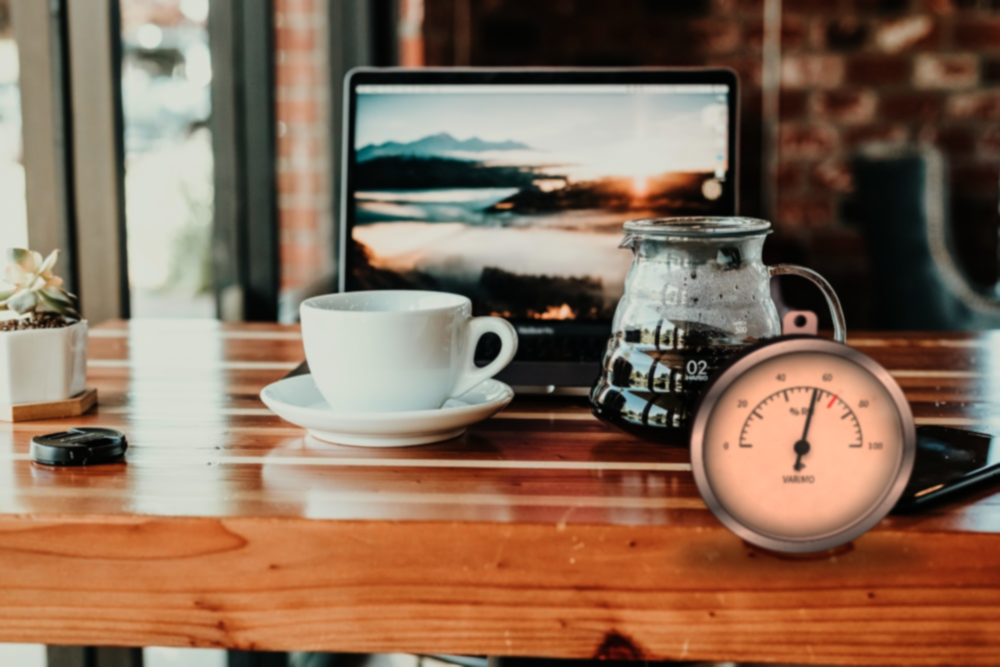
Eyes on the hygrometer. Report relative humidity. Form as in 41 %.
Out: 56 %
